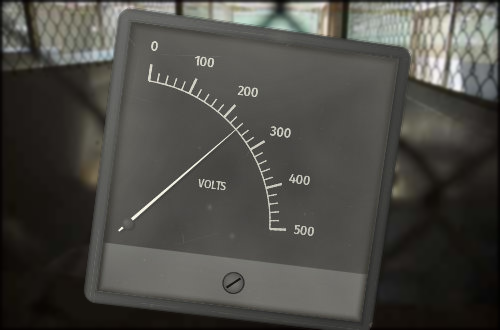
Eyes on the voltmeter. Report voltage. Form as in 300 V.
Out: 240 V
